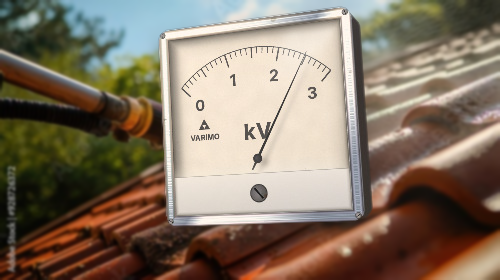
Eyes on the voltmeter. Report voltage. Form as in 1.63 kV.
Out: 2.5 kV
